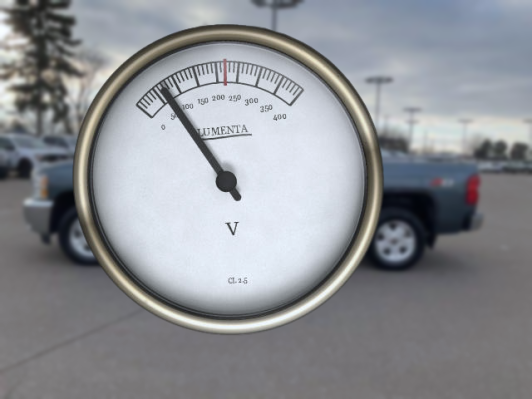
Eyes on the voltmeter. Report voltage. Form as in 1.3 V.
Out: 70 V
